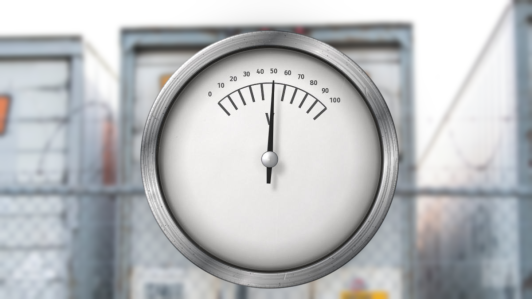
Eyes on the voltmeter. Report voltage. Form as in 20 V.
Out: 50 V
